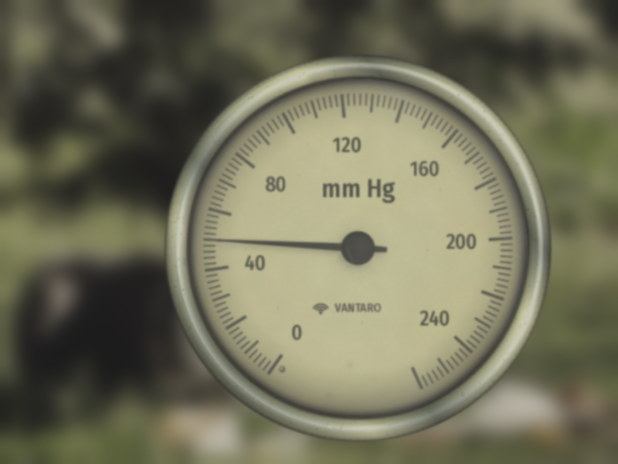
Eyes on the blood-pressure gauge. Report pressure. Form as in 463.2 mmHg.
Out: 50 mmHg
